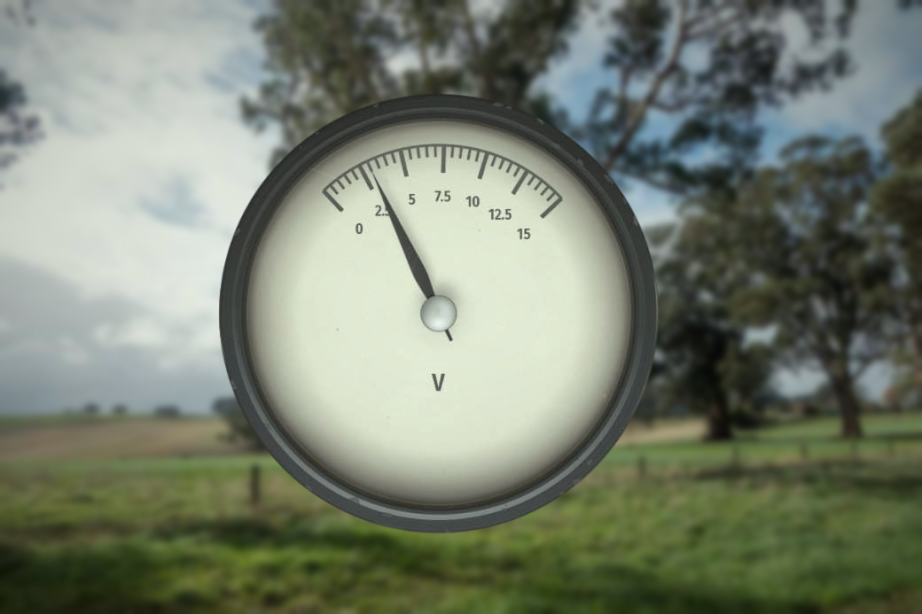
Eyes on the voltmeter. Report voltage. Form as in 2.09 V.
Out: 3 V
